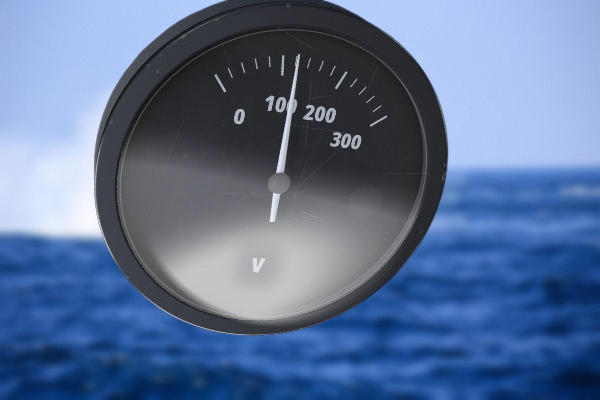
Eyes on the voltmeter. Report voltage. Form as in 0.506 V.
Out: 120 V
